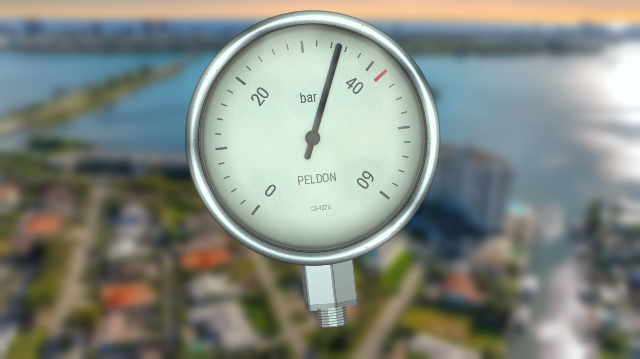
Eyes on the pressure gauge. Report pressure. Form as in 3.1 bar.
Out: 35 bar
